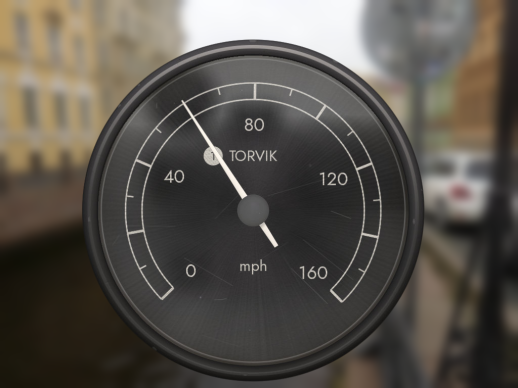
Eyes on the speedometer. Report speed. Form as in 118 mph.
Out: 60 mph
